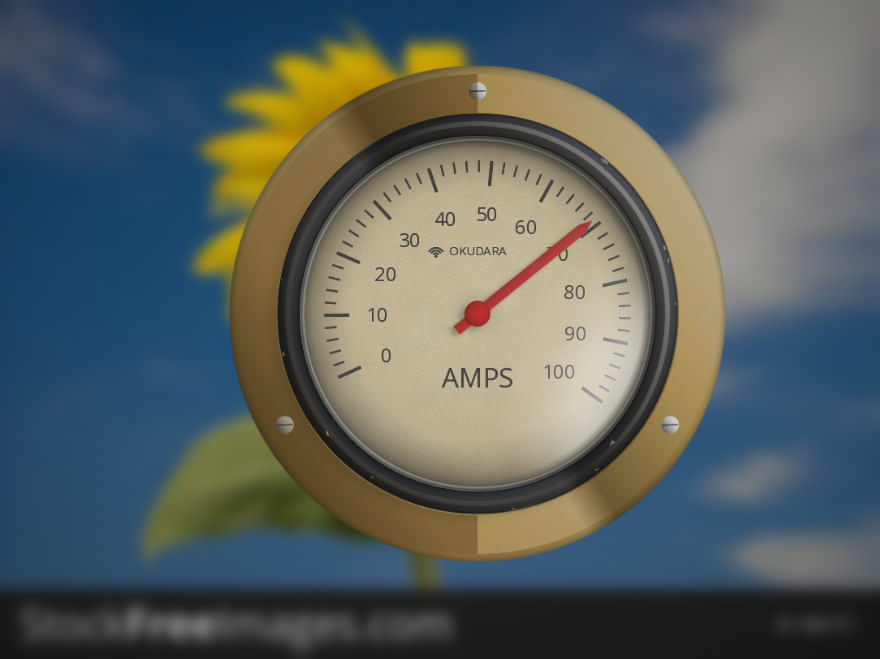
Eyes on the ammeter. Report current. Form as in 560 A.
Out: 69 A
